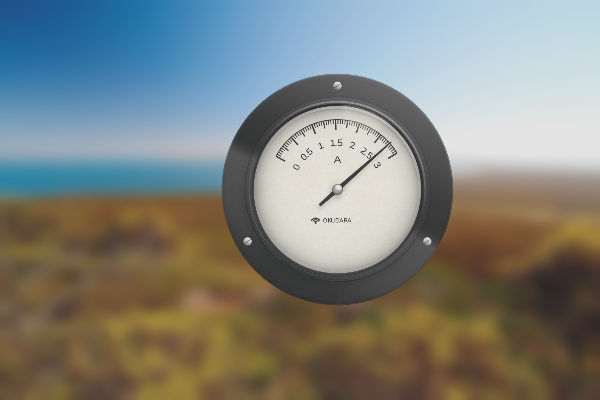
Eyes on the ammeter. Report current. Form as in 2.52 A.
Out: 2.75 A
